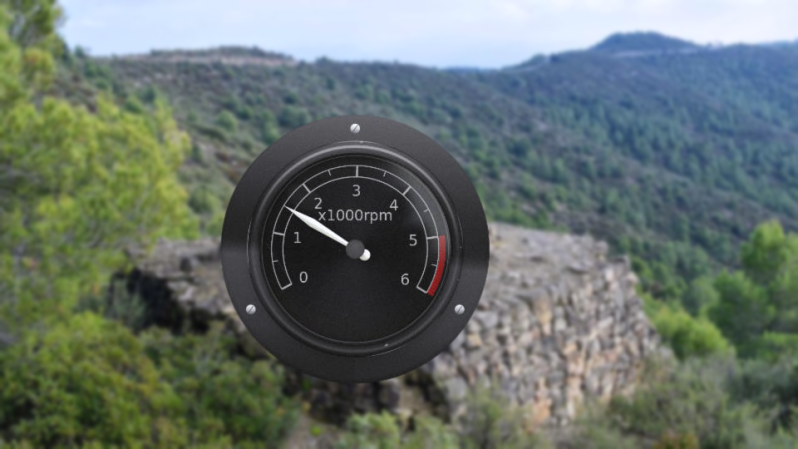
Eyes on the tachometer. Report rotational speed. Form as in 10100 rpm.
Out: 1500 rpm
